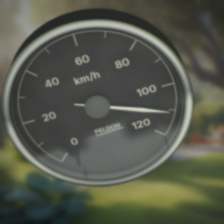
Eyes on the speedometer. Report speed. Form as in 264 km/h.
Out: 110 km/h
